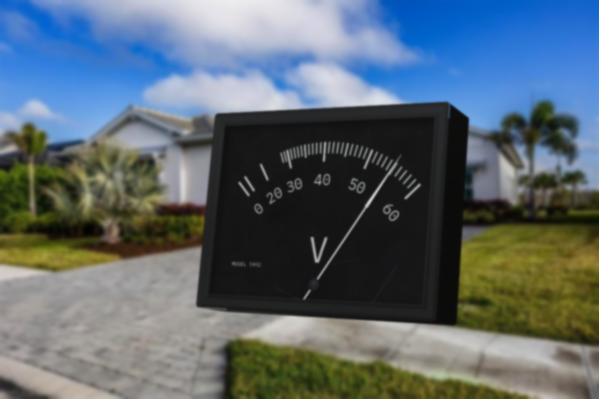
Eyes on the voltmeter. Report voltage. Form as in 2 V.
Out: 55 V
